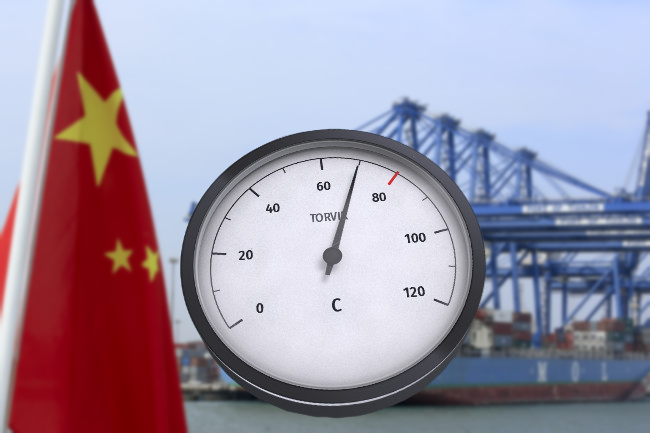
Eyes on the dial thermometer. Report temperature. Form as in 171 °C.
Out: 70 °C
